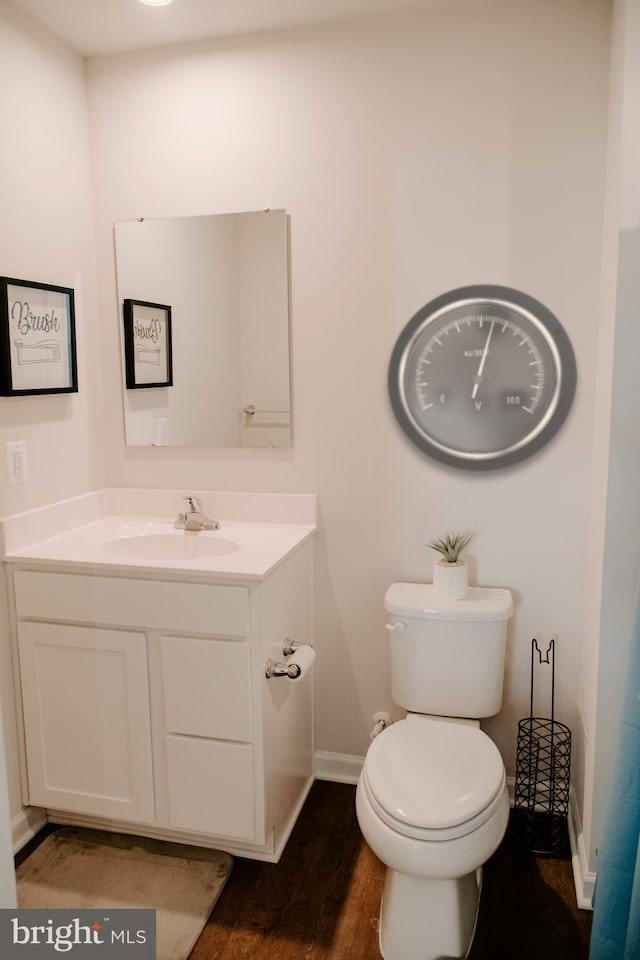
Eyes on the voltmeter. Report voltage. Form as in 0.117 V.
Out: 55 V
